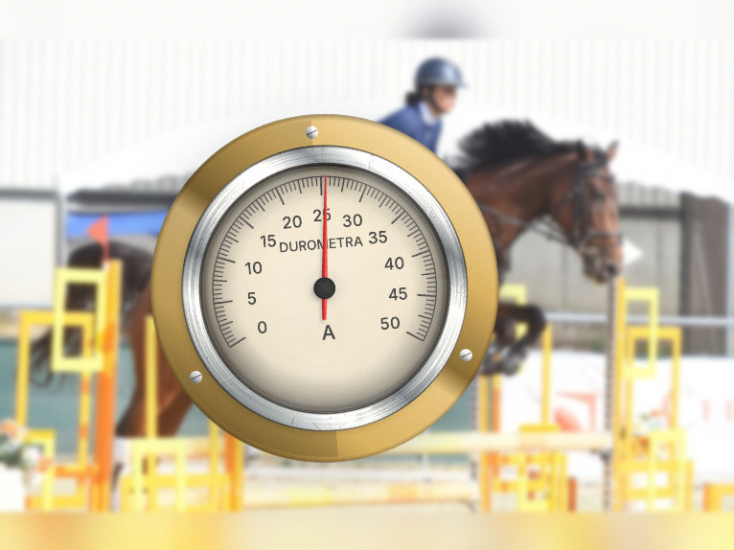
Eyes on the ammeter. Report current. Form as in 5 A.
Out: 25.5 A
